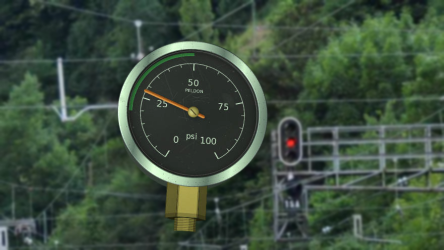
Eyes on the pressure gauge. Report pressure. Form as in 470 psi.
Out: 27.5 psi
